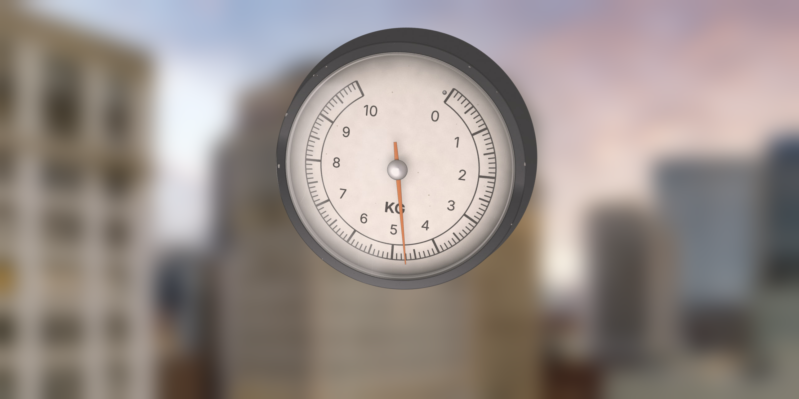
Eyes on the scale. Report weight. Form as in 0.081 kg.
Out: 4.7 kg
